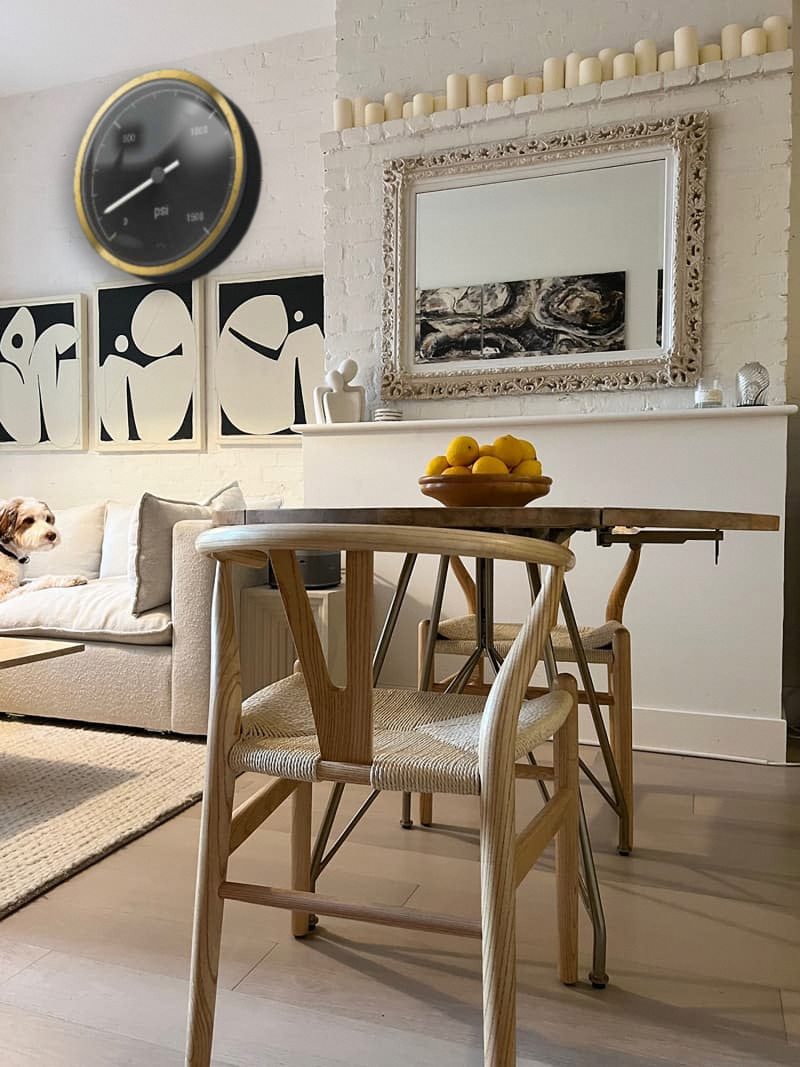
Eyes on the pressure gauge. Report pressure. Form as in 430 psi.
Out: 100 psi
